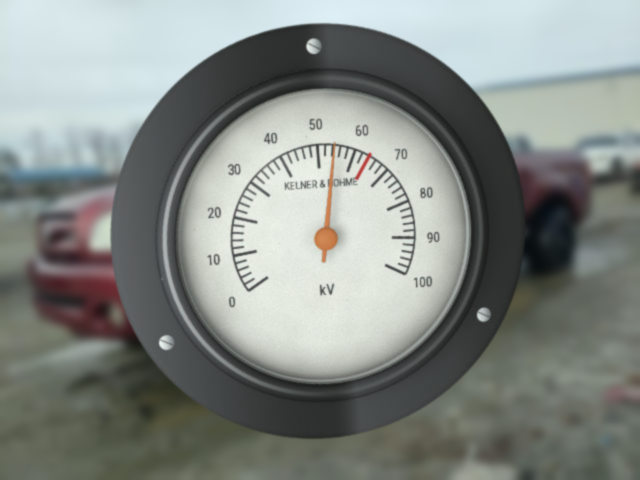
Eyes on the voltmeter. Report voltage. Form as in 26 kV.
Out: 54 kV
